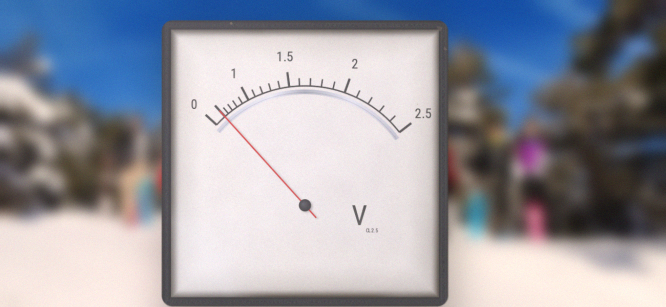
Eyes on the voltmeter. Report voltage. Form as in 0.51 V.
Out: 0.5 V
